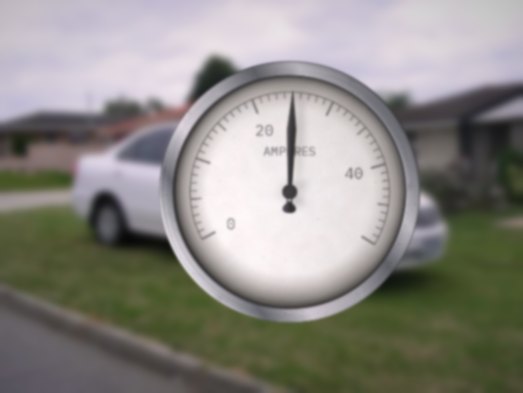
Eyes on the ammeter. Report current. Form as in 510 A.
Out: 25 A
